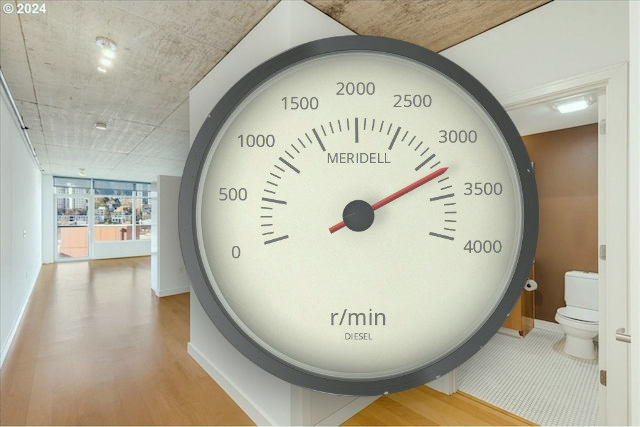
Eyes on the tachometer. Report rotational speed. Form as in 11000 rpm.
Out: 3200 rpm
